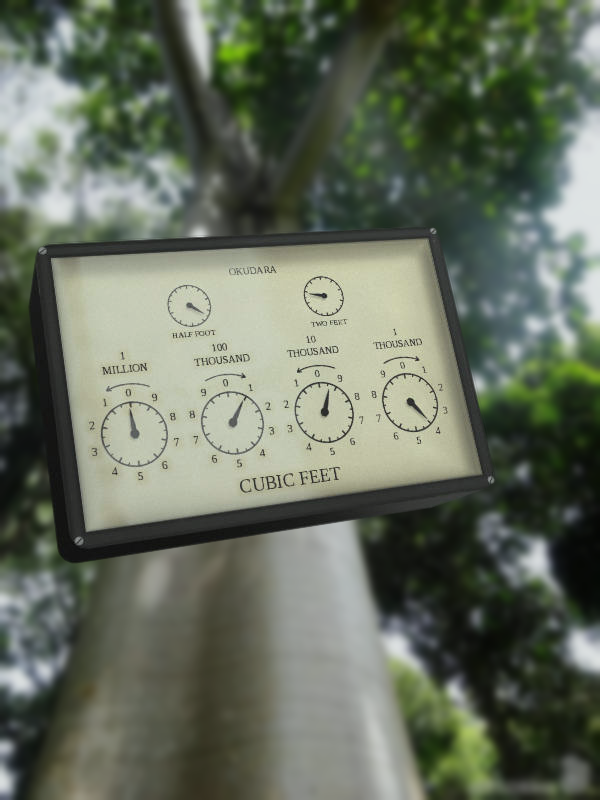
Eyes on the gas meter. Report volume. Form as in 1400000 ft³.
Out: 9400 ft³
